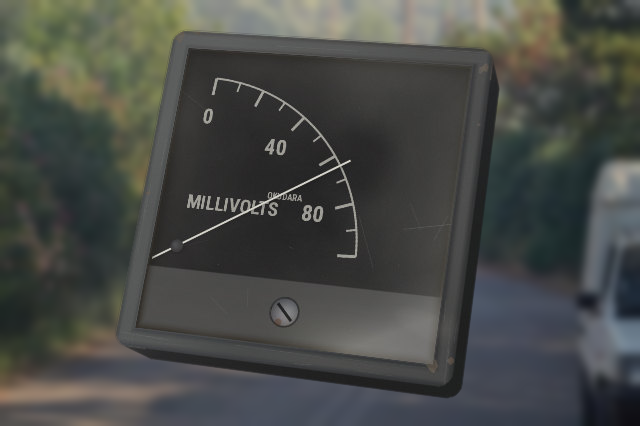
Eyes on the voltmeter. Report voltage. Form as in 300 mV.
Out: 65 mV
